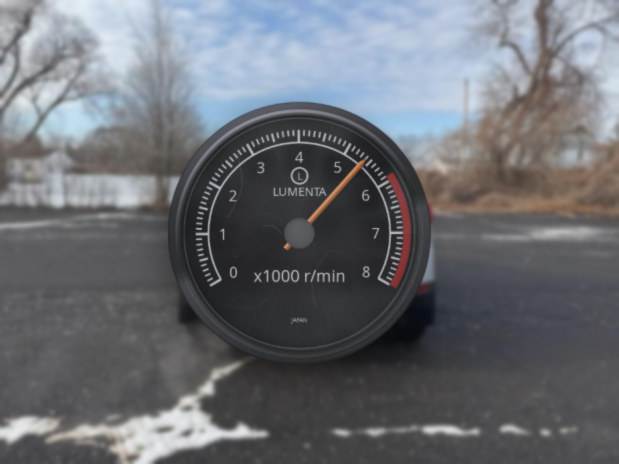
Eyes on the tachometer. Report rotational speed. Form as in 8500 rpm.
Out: 5400 rpm
